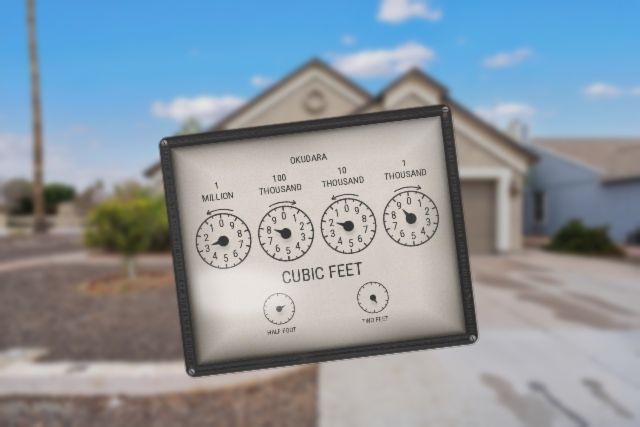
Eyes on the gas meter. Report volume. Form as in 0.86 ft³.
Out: 281900 ft³
